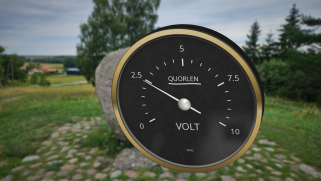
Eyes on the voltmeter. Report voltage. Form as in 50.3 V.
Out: 2.5 V
